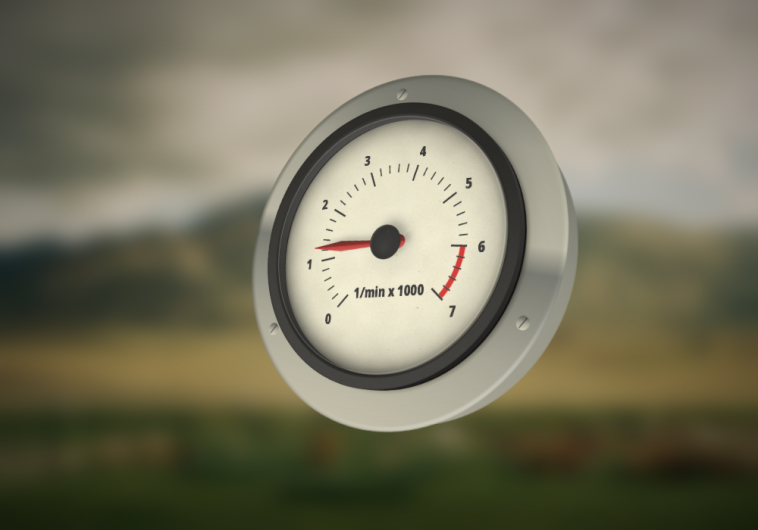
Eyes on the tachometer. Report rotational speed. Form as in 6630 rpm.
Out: 1200 rpm
